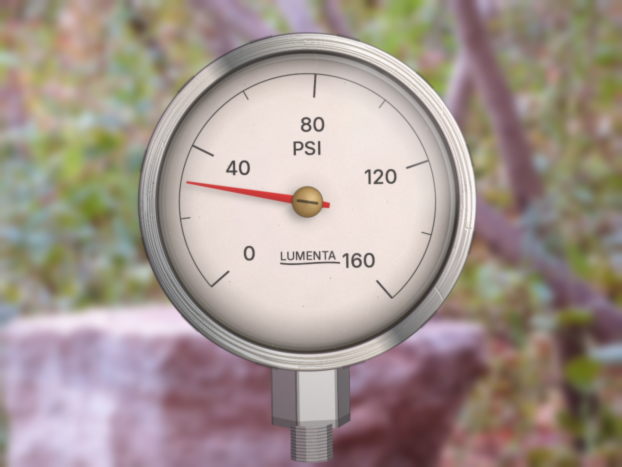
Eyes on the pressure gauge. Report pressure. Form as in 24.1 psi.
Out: 30 psi
